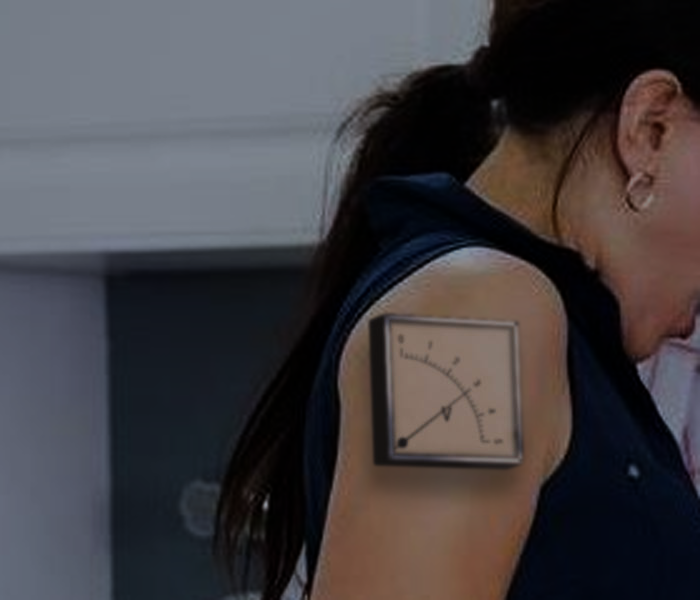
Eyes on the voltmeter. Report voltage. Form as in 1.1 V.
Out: 3 V
